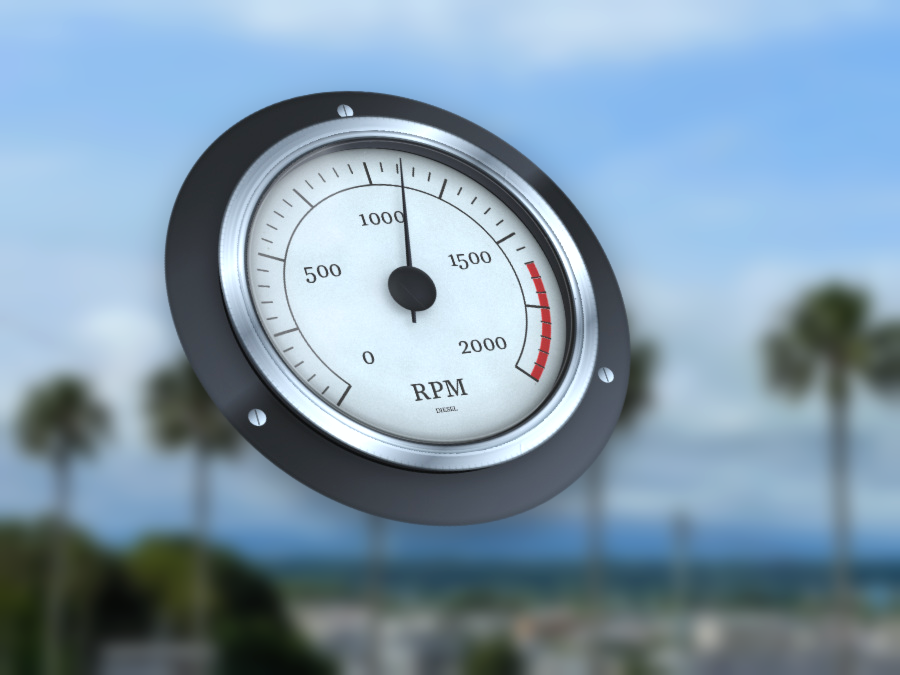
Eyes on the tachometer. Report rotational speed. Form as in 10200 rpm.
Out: 1100 rpm
